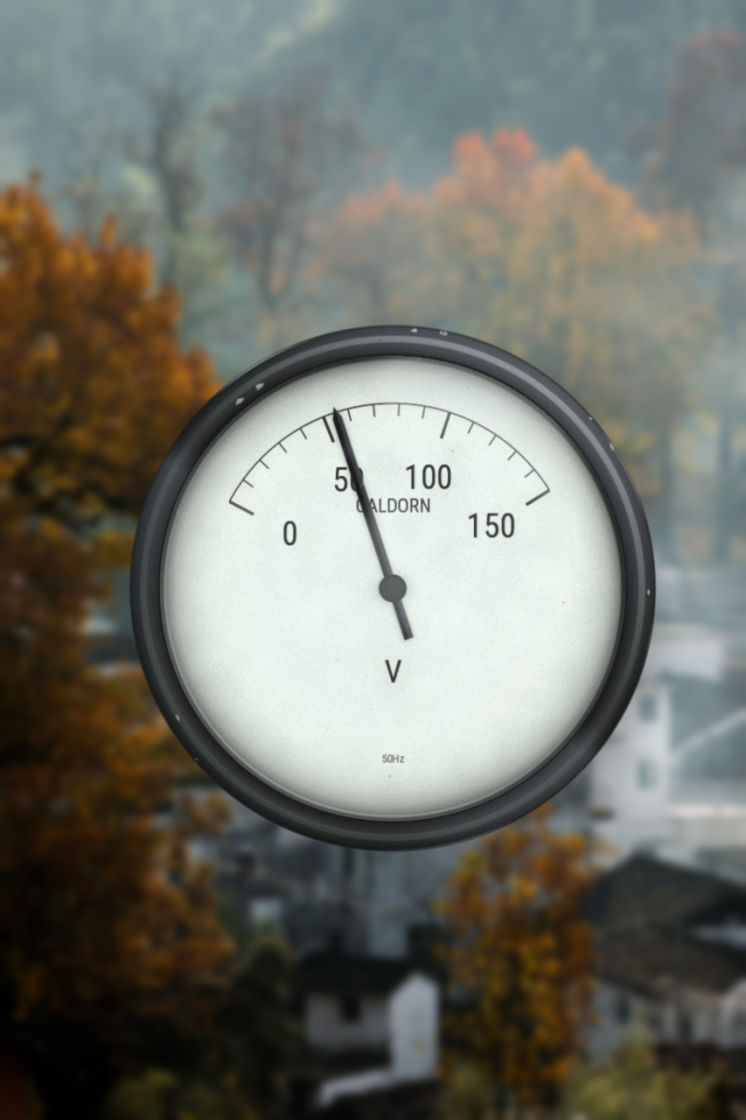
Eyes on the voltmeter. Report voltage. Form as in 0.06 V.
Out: 55 V
